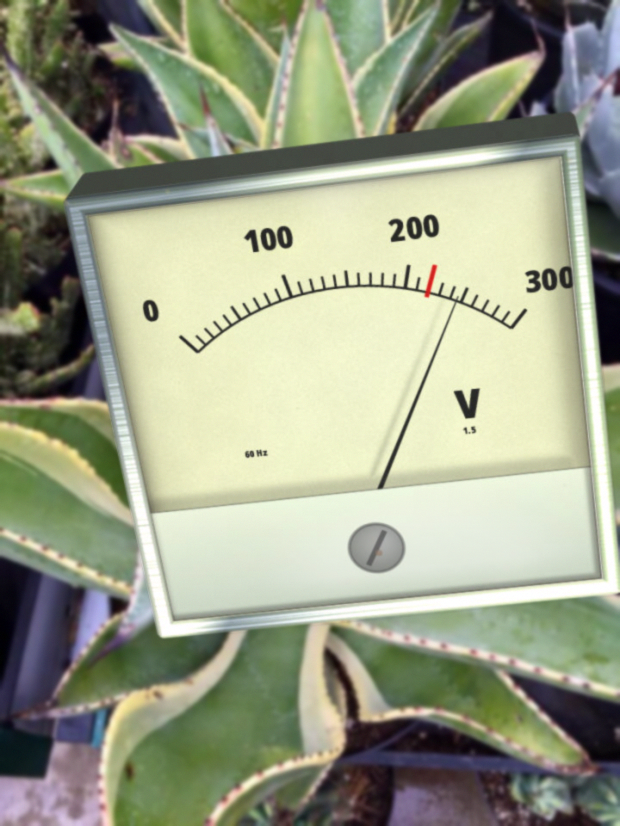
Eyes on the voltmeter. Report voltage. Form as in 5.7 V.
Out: 245 V
